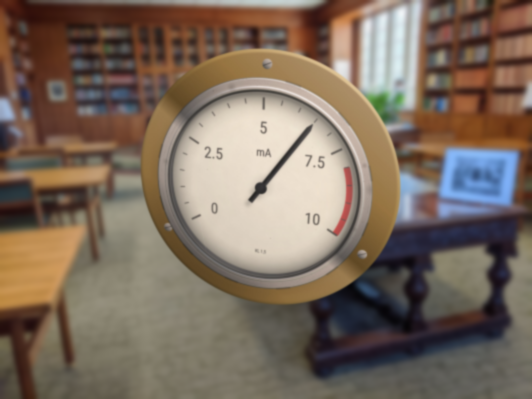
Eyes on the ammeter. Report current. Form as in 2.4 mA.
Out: 6.5 mA
